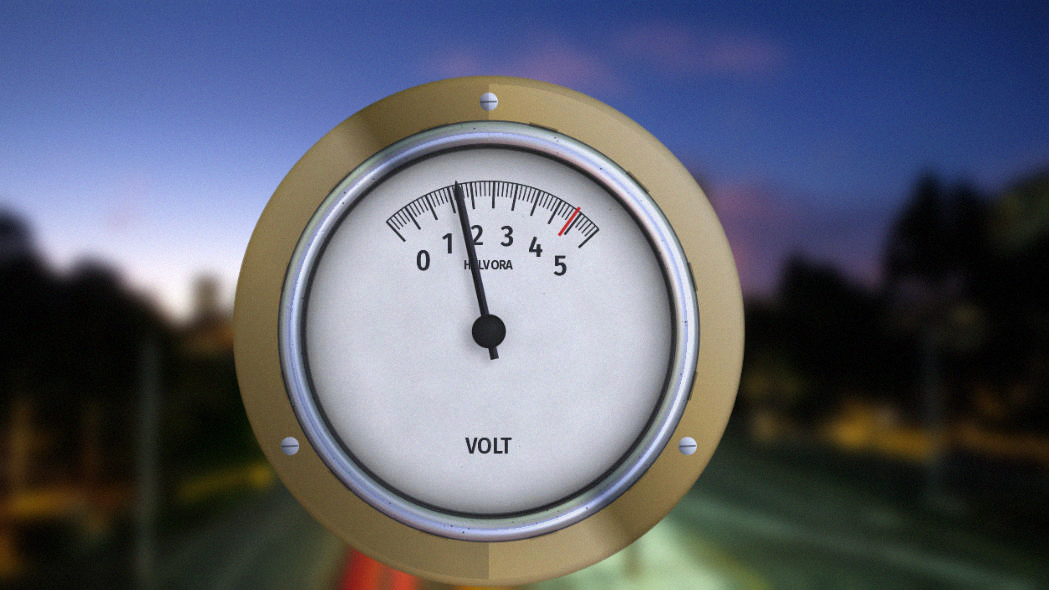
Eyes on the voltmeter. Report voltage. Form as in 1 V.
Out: 1.7 V
